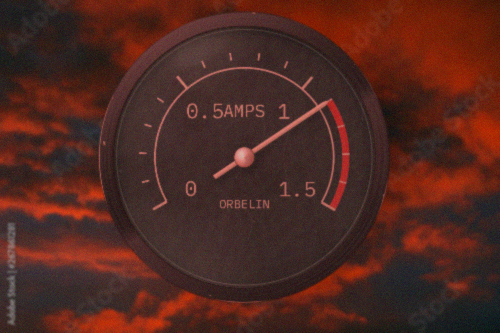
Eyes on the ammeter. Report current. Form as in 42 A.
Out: 1.1 A
